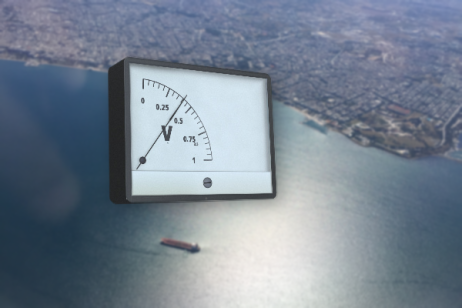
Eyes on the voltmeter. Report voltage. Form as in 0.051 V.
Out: 0.4 V
